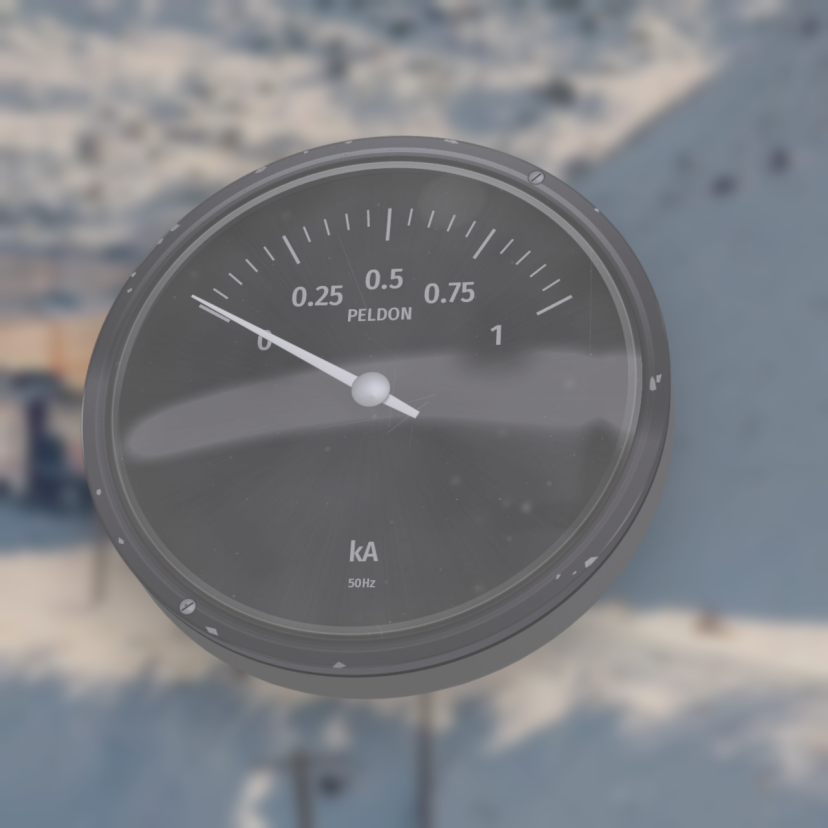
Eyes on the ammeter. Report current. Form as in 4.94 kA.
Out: 0 kA
